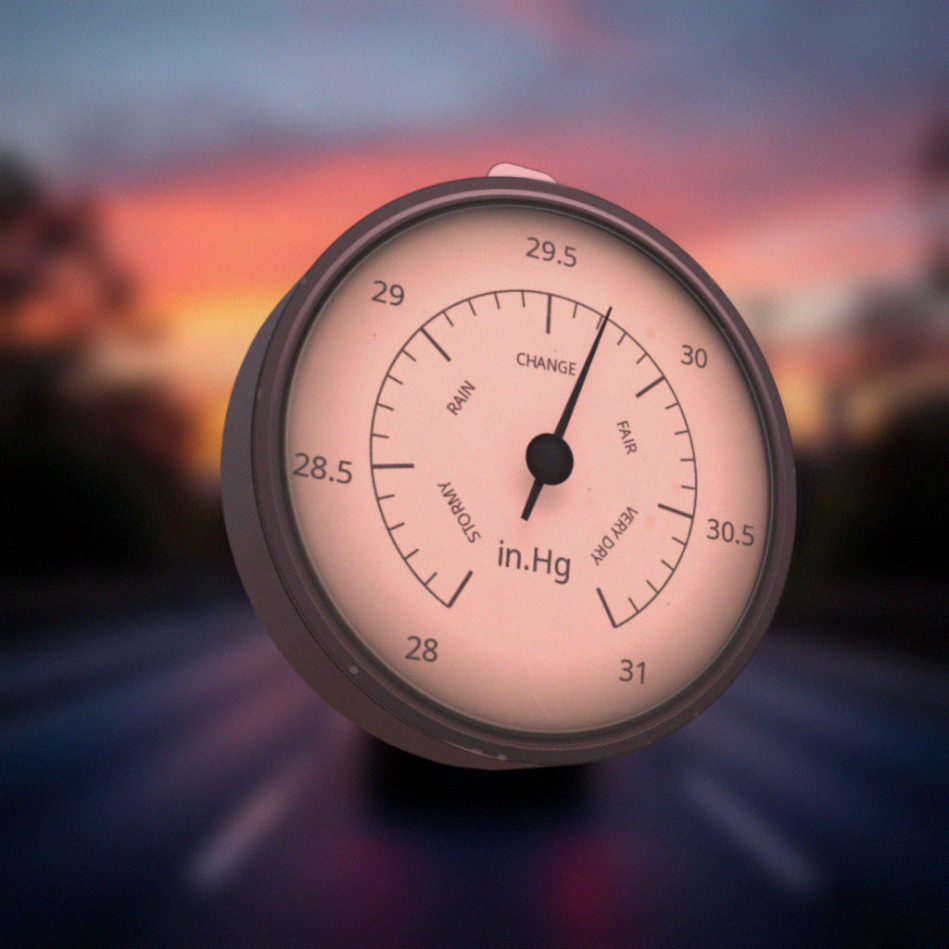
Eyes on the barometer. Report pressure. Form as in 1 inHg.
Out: 29.7 inHg
